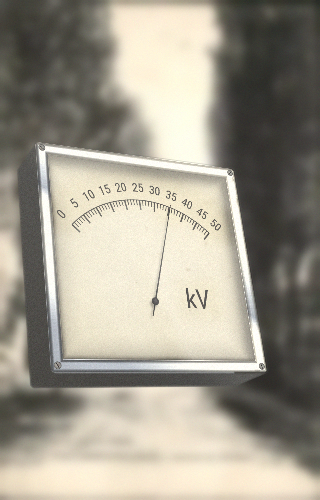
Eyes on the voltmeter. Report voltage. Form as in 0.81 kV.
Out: 35 kV
